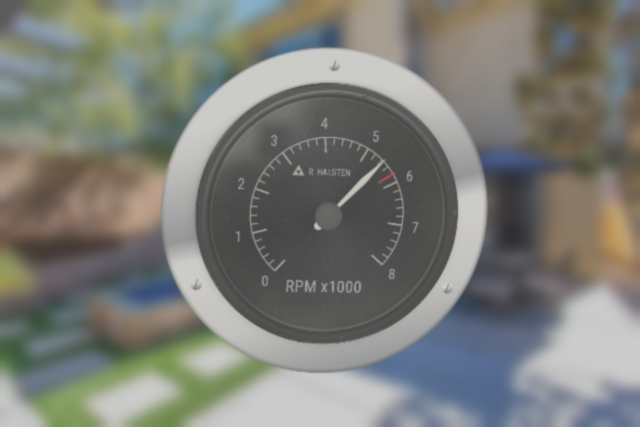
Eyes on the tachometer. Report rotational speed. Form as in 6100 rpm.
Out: 5400 rpm
